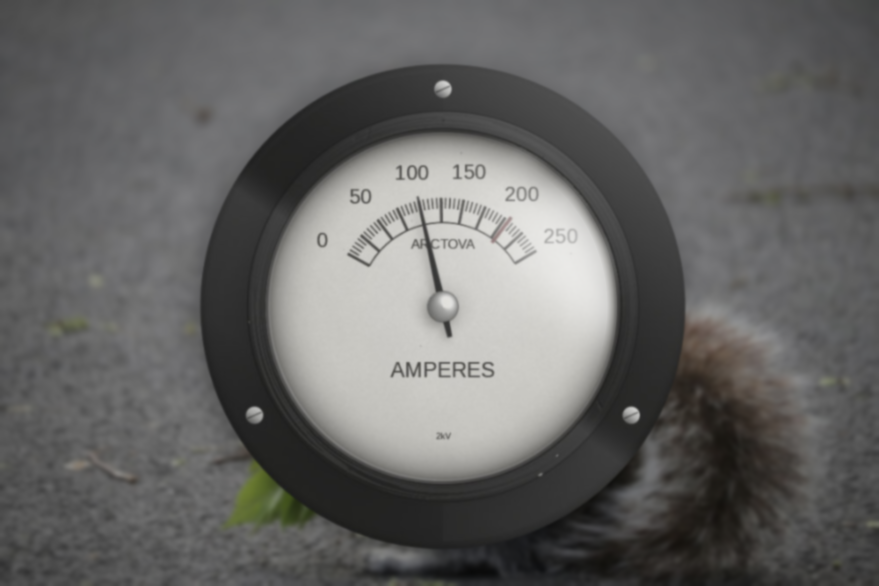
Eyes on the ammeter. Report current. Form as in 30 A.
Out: 100 A
